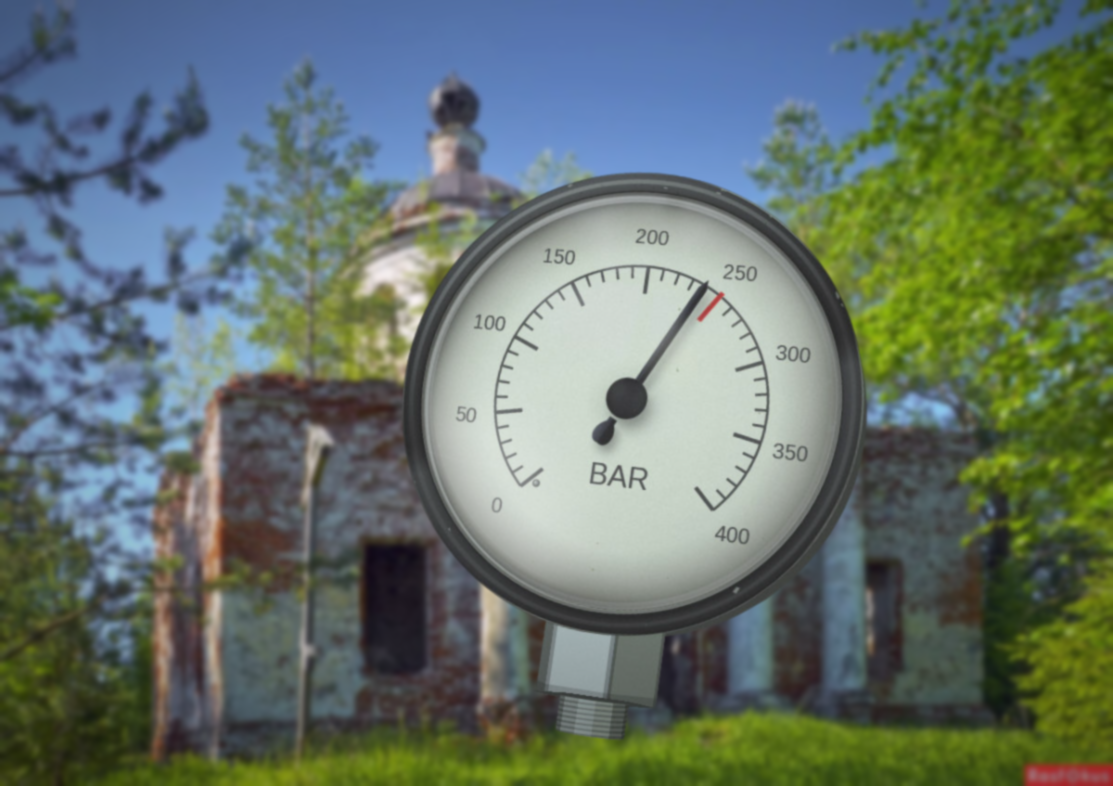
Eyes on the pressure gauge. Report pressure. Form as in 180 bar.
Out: 240 bar
